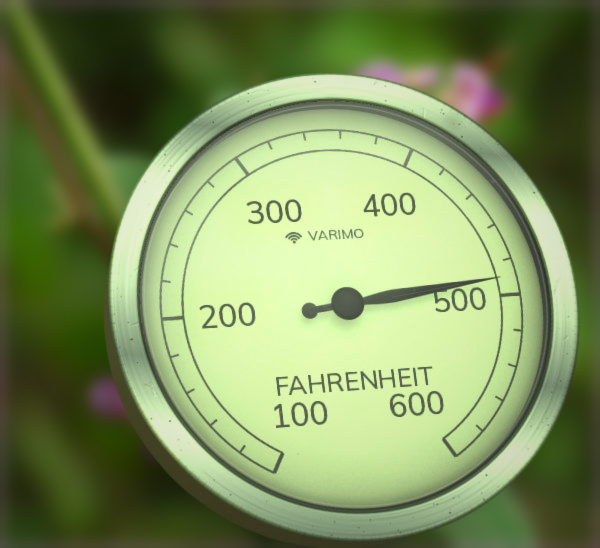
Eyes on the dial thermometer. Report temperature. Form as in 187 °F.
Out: 490 °F
